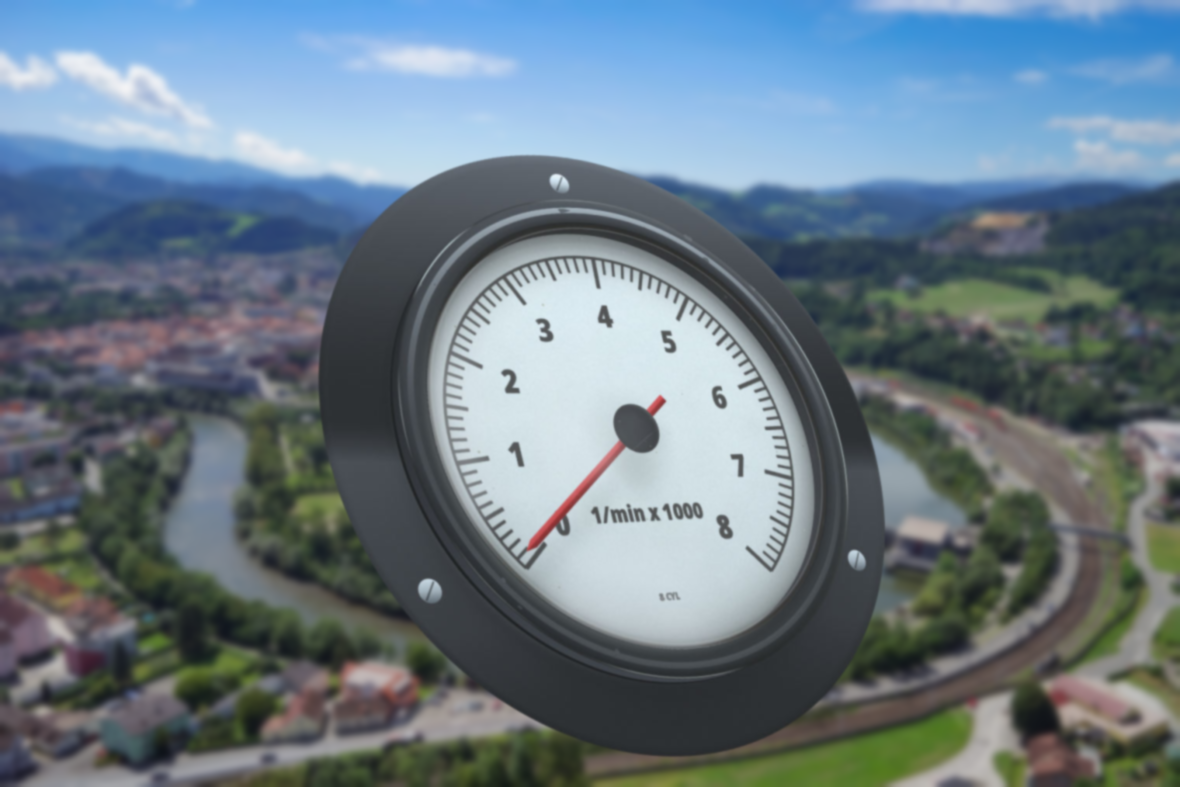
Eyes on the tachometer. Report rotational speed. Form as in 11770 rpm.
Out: 100 rpm
